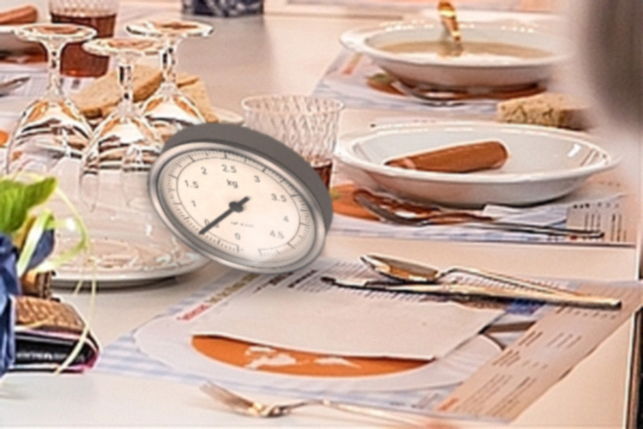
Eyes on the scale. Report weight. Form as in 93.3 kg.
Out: 0.5 kg
